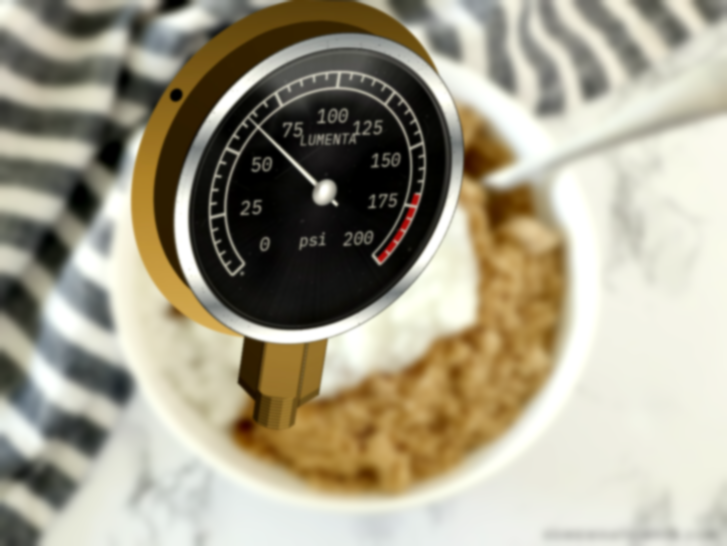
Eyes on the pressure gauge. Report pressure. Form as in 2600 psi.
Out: 62.5 psi
